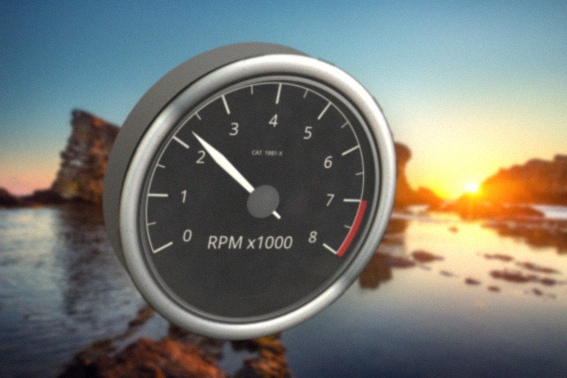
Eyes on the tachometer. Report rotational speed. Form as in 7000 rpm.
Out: 2250 rpm
